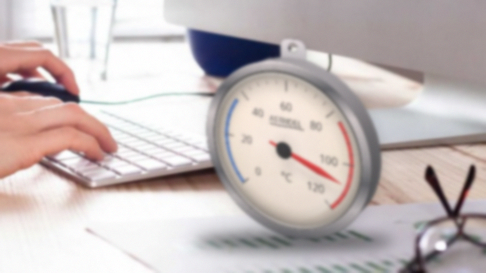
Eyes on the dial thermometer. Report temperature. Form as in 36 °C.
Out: 108 °C
